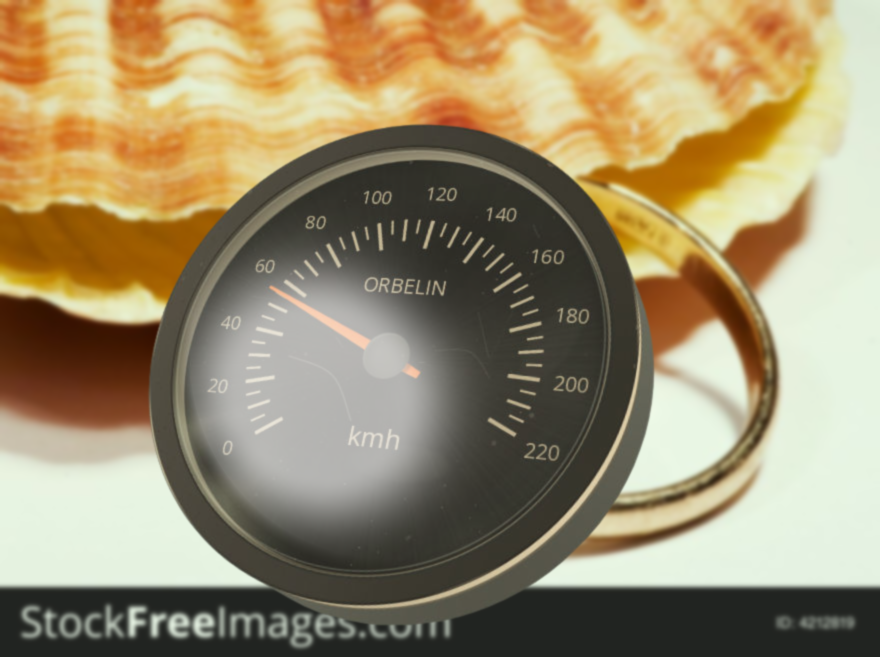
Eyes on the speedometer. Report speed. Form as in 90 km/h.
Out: 55 km/h
